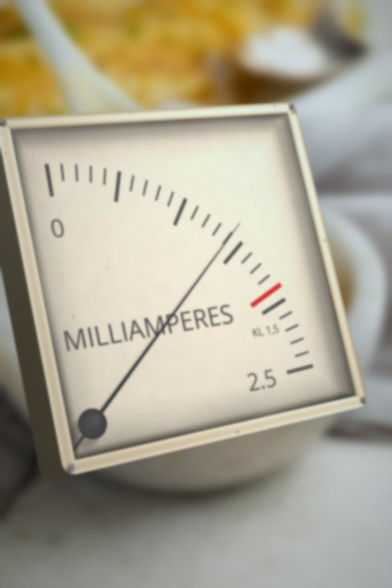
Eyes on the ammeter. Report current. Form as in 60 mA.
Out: 1.4 mA
